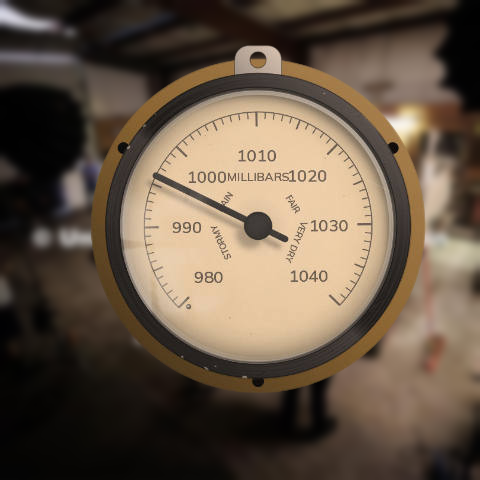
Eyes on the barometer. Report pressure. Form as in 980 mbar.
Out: 996 mbar
